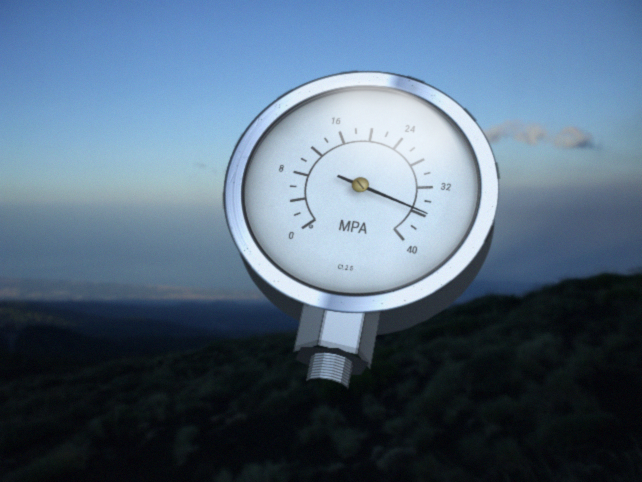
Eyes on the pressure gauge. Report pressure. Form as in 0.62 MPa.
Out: 36 MPa
